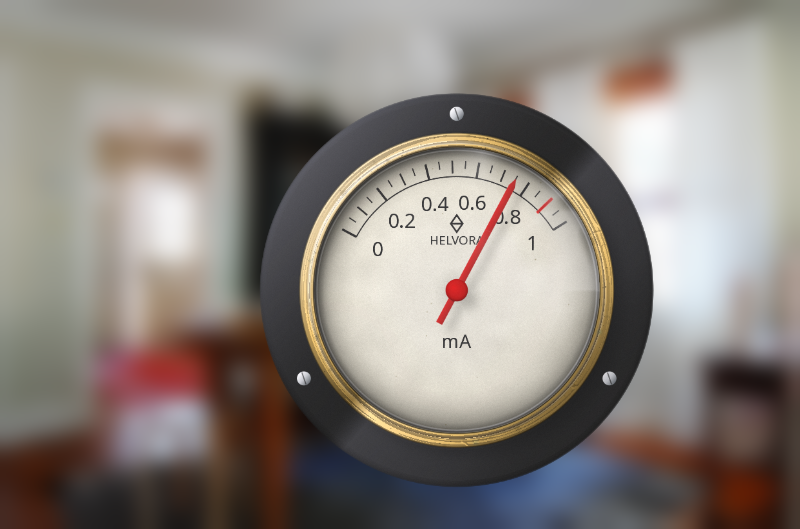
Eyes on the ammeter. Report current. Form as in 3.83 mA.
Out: 0.75 mA
